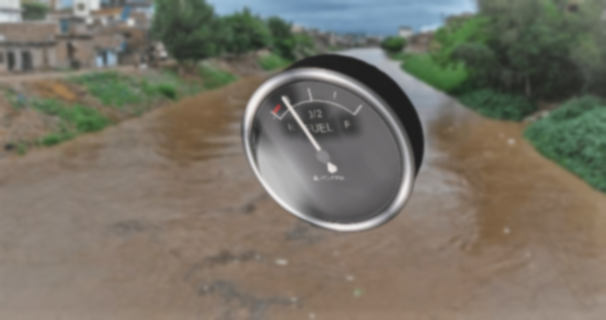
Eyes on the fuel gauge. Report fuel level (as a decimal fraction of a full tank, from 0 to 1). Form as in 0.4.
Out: 0.25
